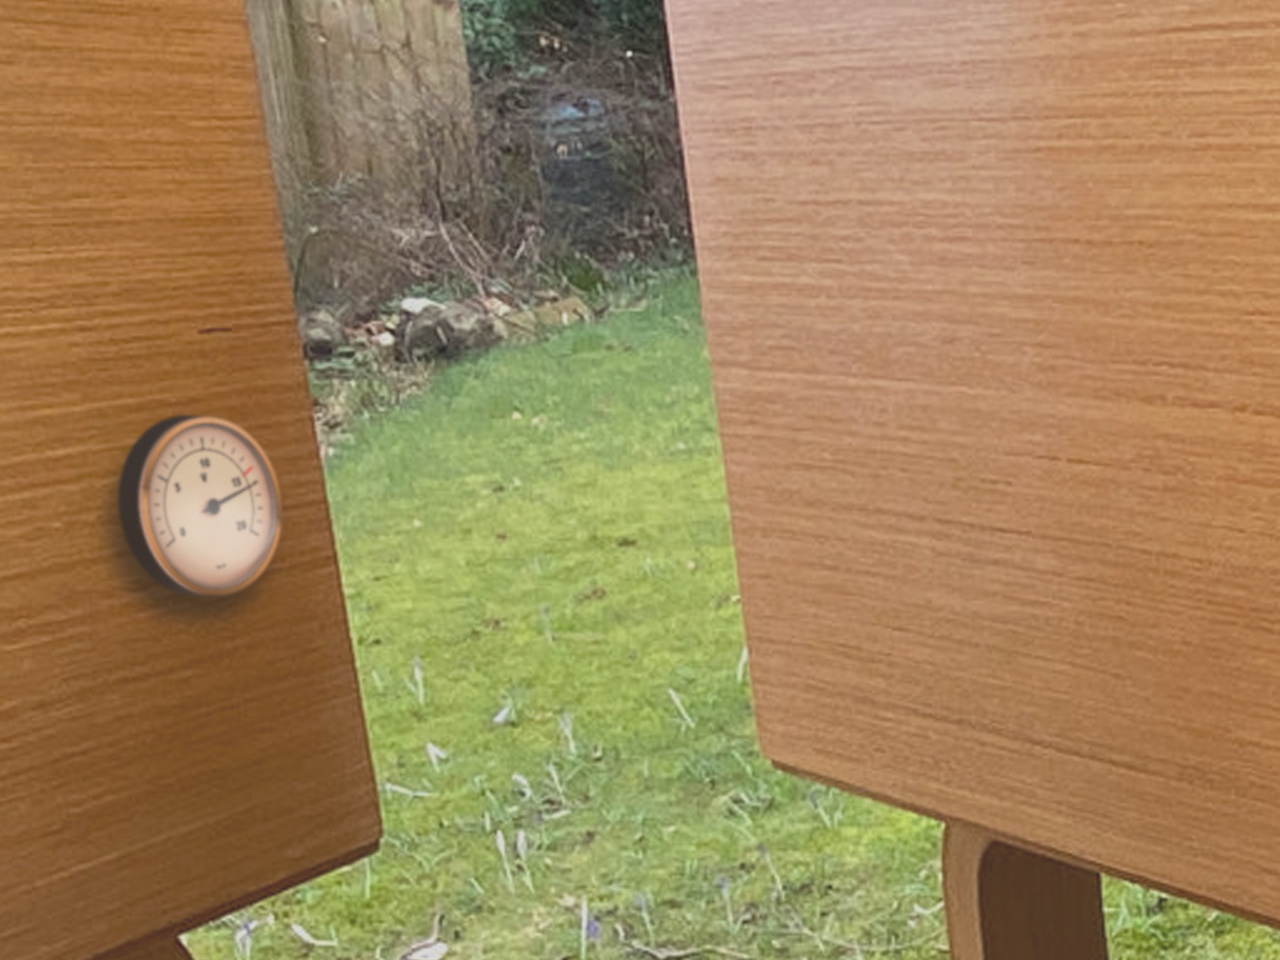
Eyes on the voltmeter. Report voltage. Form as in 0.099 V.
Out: 16 V
